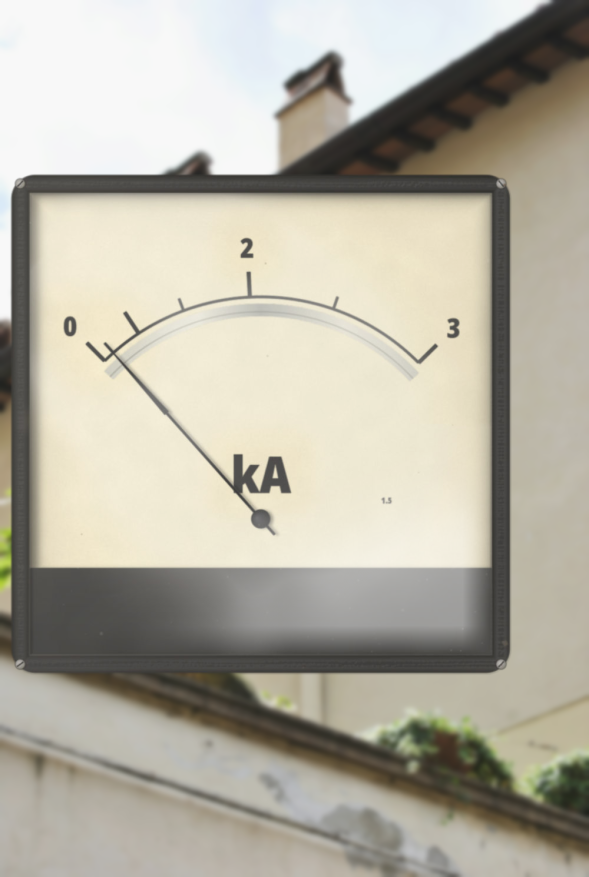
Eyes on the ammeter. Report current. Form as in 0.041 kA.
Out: 0.5 kA
